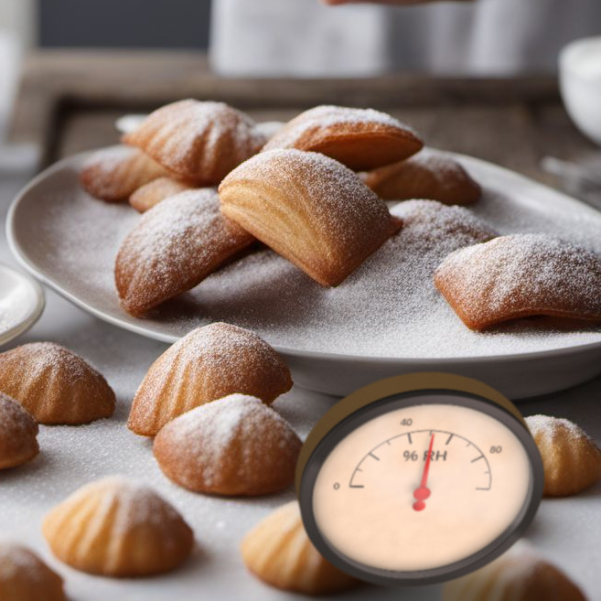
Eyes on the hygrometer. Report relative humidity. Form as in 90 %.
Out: 50 %
